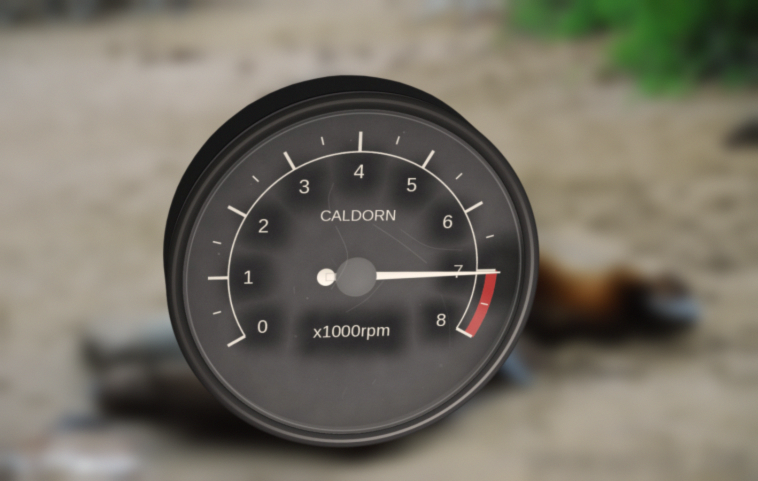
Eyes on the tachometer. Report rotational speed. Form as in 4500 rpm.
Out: 7000 rpm
